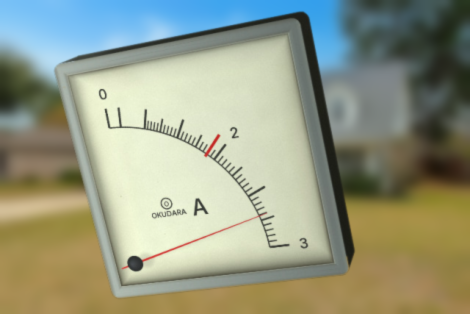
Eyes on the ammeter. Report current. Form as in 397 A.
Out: 2.7 A
